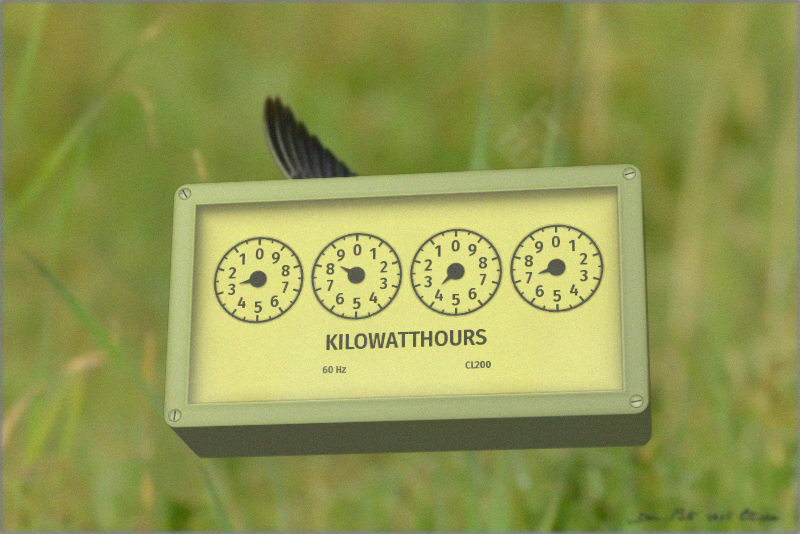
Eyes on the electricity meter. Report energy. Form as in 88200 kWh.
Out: 2837 kWh
